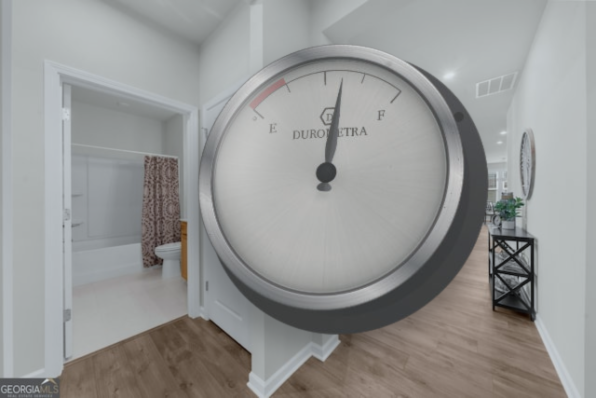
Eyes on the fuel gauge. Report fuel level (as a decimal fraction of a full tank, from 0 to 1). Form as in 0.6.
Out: 0.625
